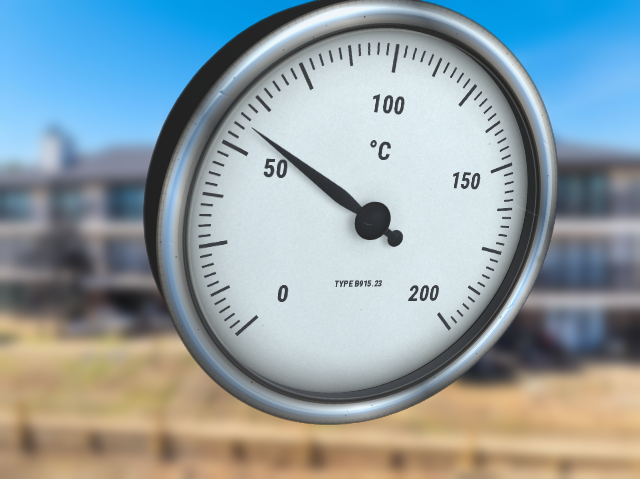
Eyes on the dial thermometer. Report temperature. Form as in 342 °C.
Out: 56.25 °C
